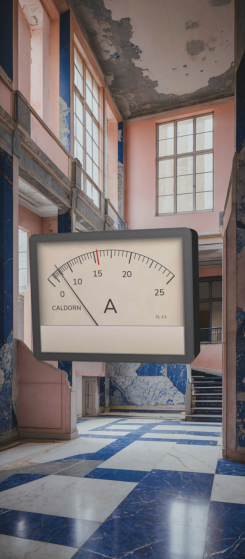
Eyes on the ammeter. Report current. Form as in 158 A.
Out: 7.5 A
